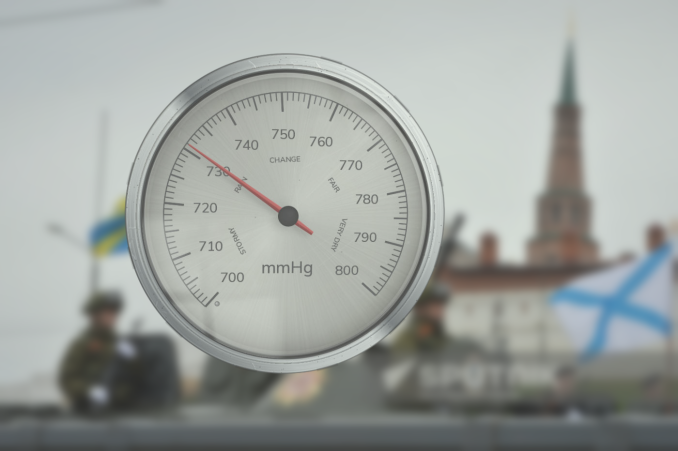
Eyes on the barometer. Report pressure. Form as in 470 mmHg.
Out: 731 mmHg
